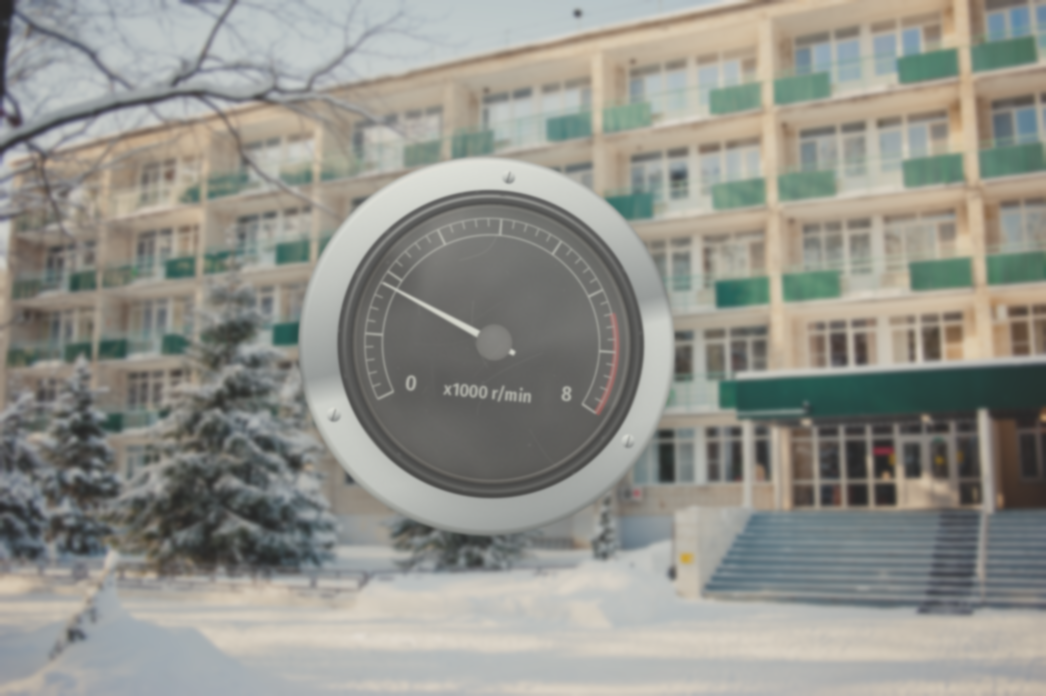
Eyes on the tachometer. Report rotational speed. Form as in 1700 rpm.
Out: 1800 rpm
